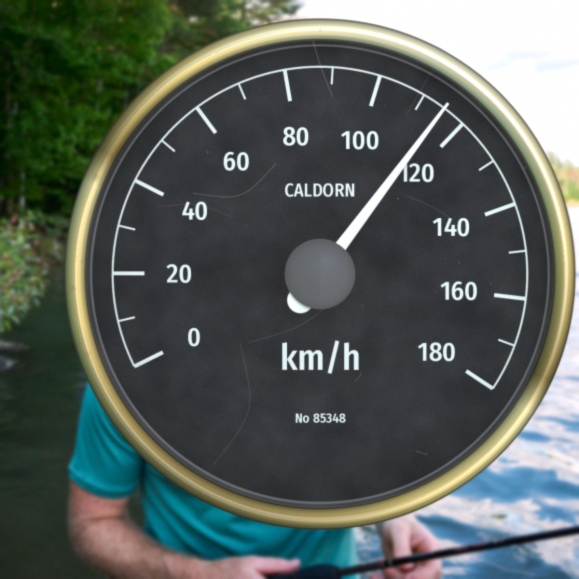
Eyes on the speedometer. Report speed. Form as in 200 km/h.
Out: 115 km/h
